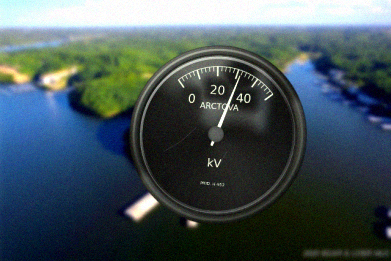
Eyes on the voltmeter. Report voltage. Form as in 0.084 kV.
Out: 32 kV
